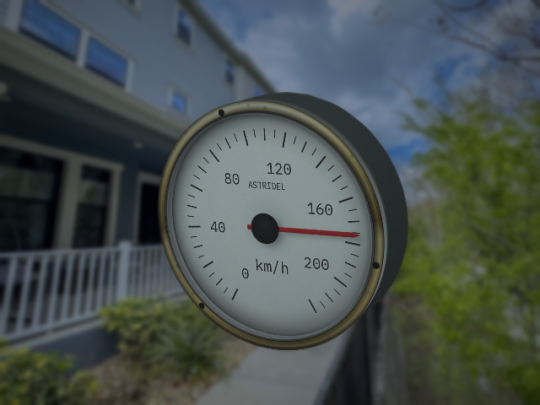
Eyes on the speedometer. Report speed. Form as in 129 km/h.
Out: 175 km/h
